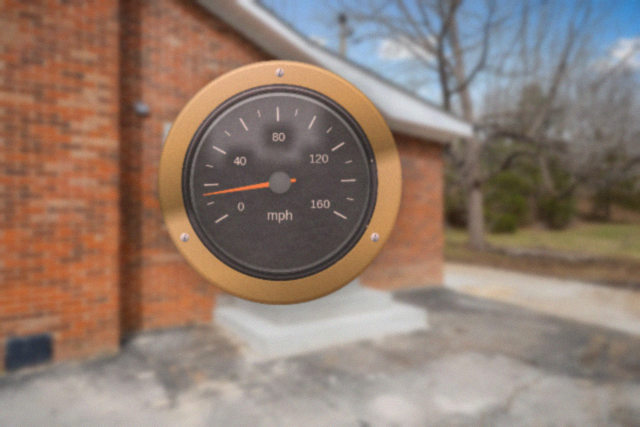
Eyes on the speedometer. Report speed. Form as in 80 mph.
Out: 15 mph
